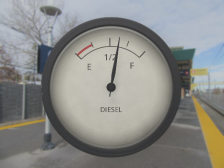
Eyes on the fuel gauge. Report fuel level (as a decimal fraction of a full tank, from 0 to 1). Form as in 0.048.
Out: 0.625
